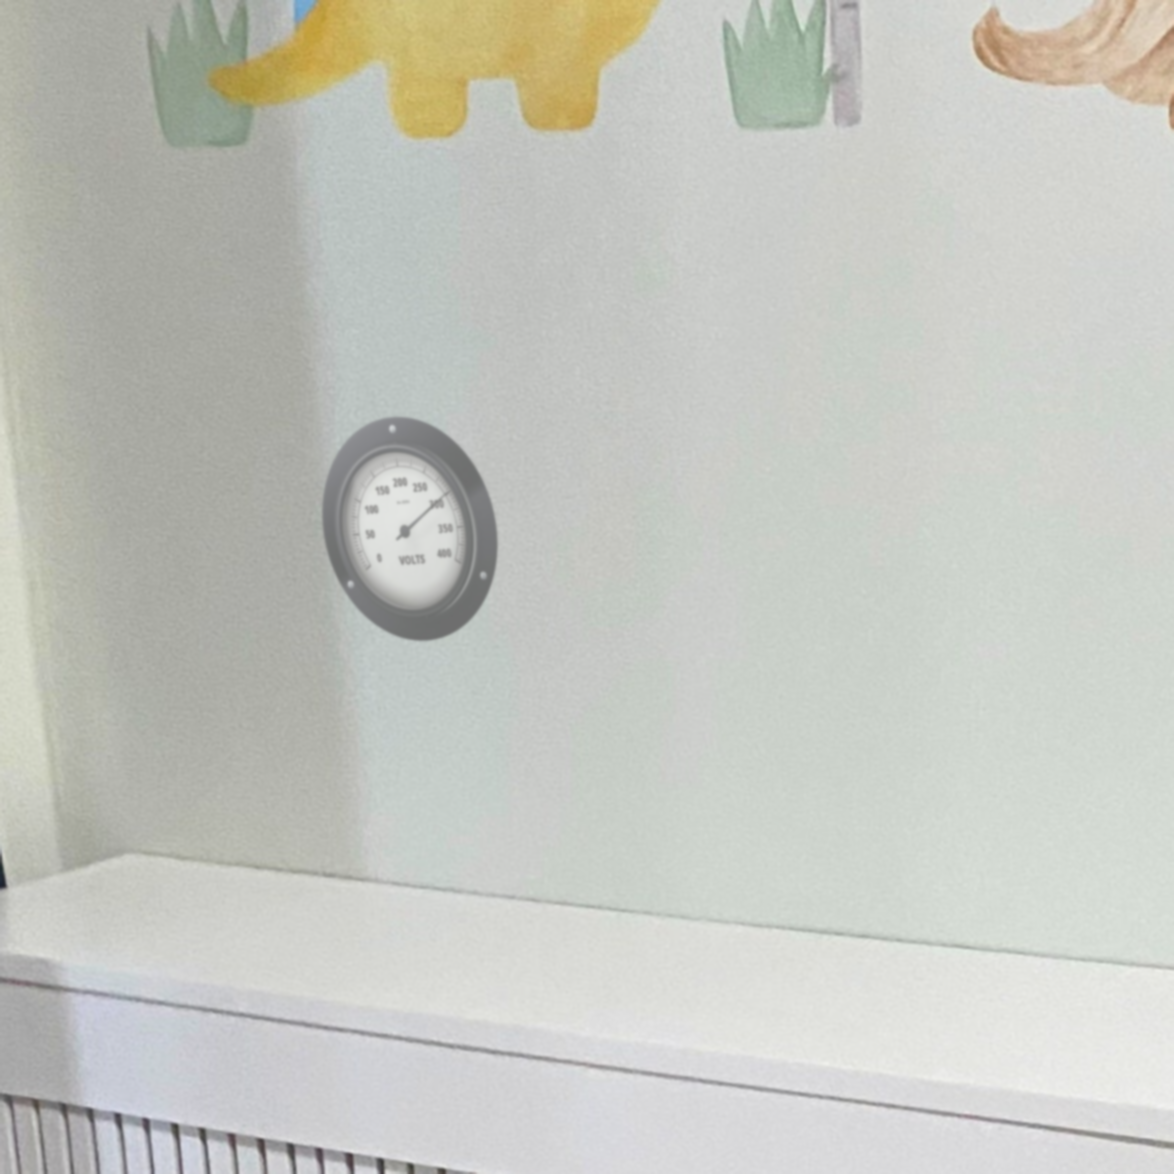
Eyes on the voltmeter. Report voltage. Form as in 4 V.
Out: 300 V
